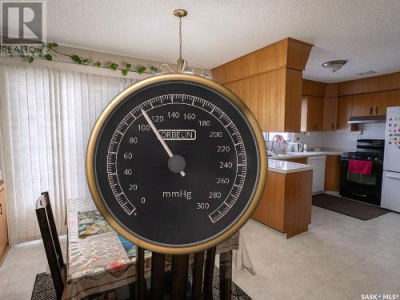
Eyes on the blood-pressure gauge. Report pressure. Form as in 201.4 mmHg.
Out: 110 mmHg
